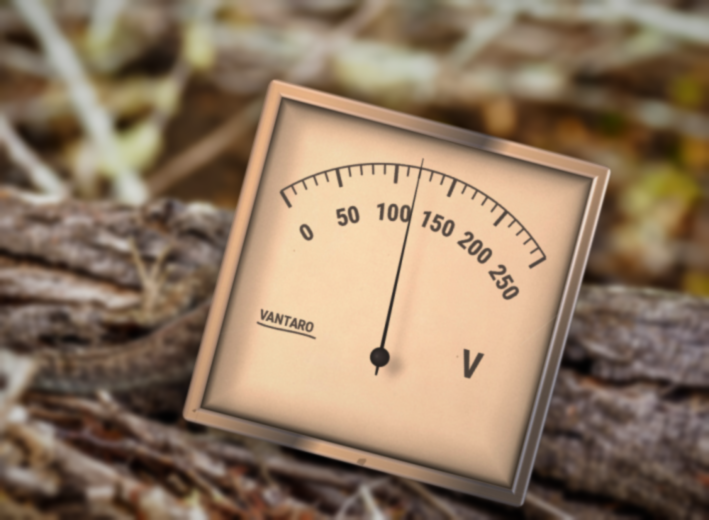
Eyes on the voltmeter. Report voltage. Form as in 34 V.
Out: 120 V
